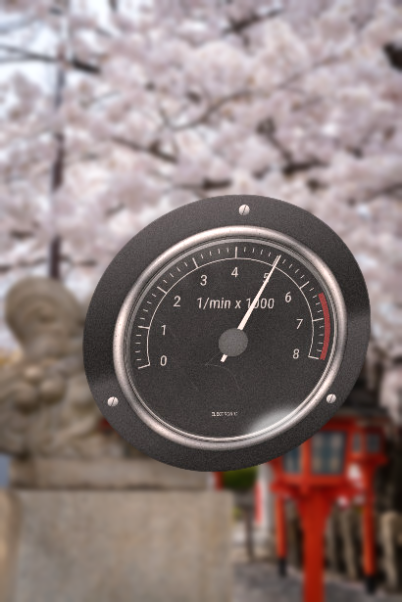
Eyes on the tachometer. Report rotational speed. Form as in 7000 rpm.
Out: 5000 rpm
